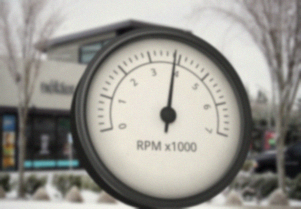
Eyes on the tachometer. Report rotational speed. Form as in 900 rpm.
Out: 3800 rpm
